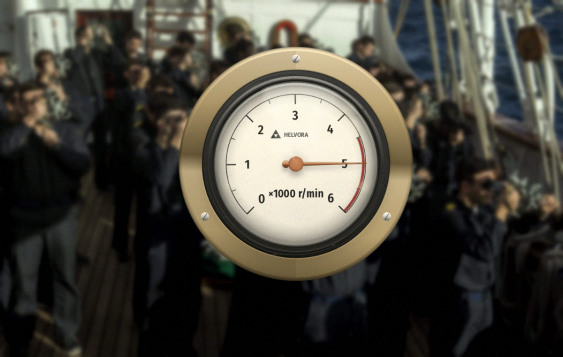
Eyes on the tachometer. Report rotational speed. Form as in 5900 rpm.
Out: 5000 rpm
